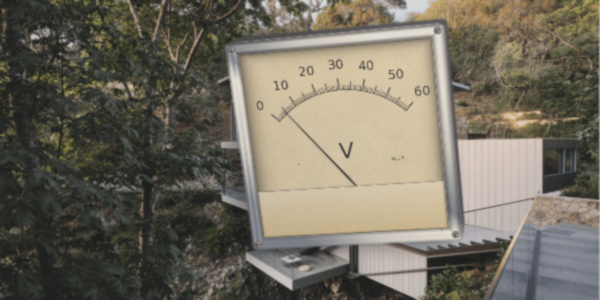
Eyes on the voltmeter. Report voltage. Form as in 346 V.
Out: 5 V
